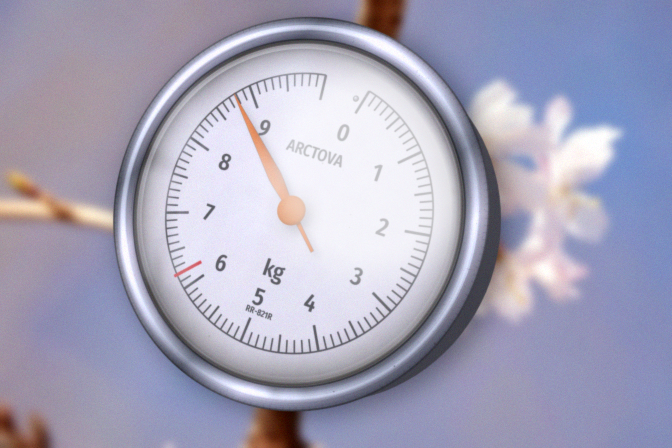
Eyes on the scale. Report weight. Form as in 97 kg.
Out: 8.8 kg
